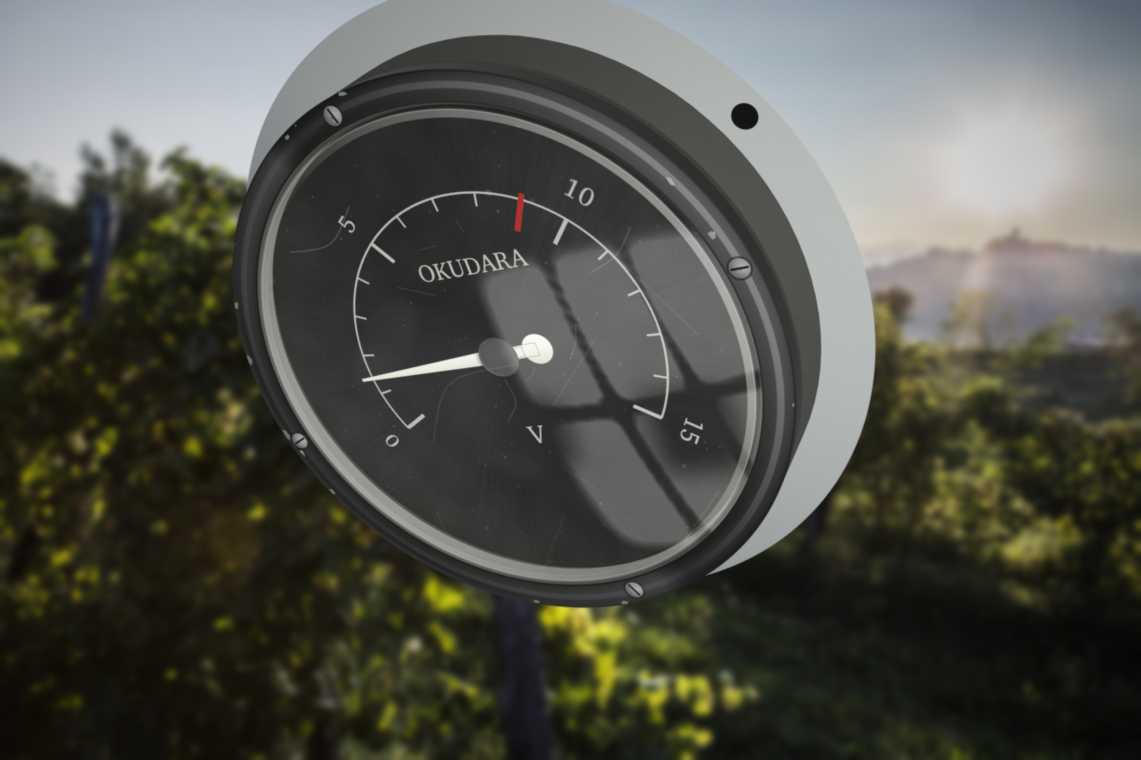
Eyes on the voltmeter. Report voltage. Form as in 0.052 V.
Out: 1.5 V
